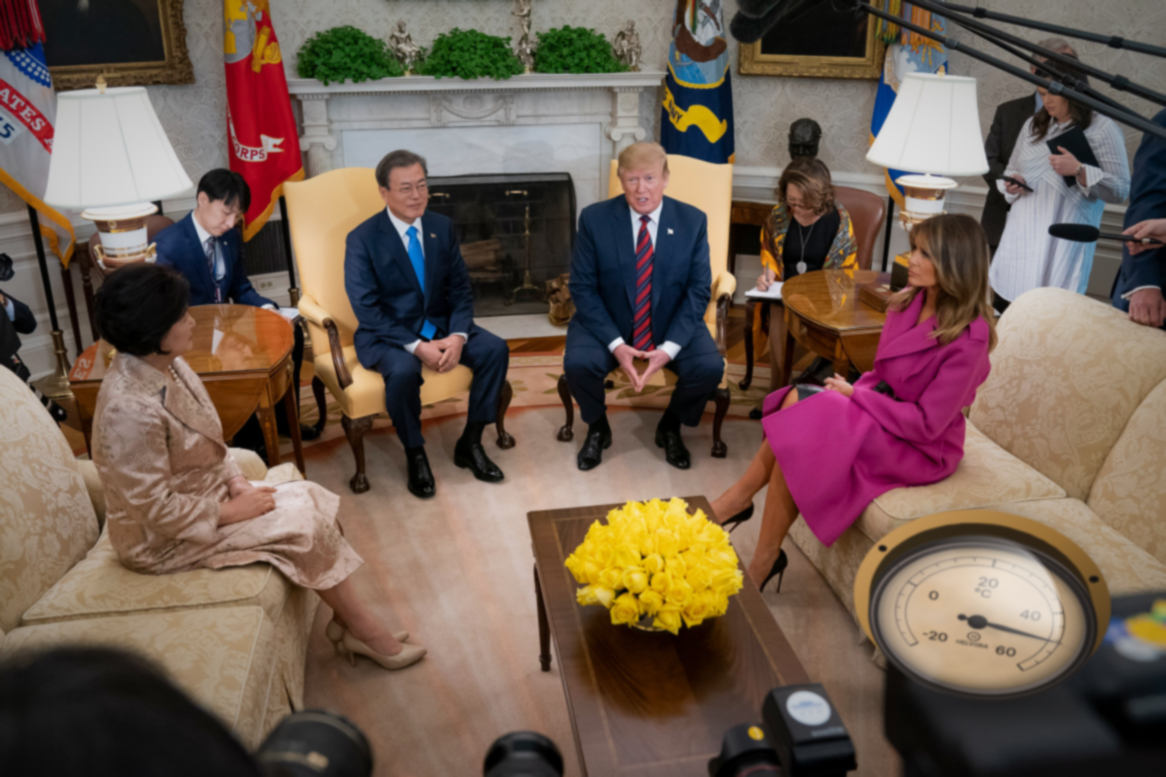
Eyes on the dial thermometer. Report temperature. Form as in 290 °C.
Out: 48 °C
